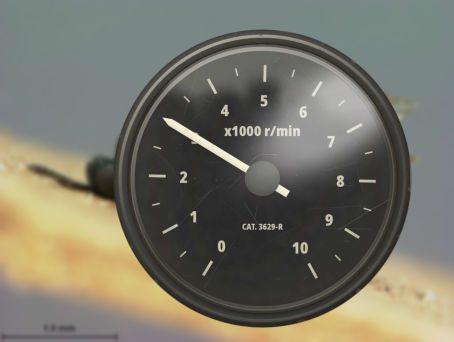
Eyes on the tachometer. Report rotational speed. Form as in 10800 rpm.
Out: 3000 rpm
